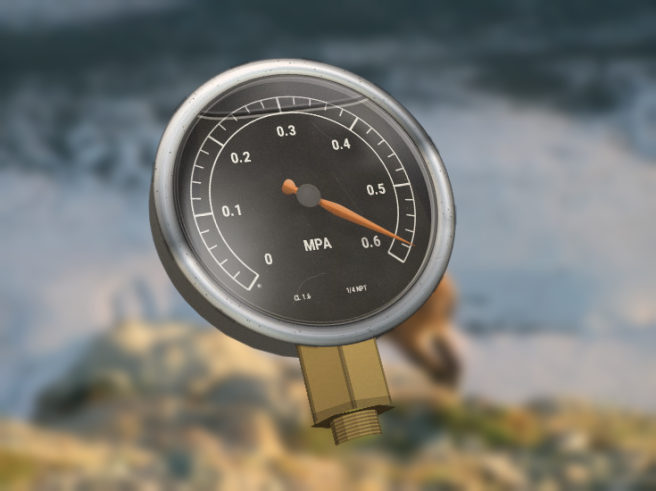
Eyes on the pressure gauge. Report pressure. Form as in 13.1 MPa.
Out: 0.58 MPa
